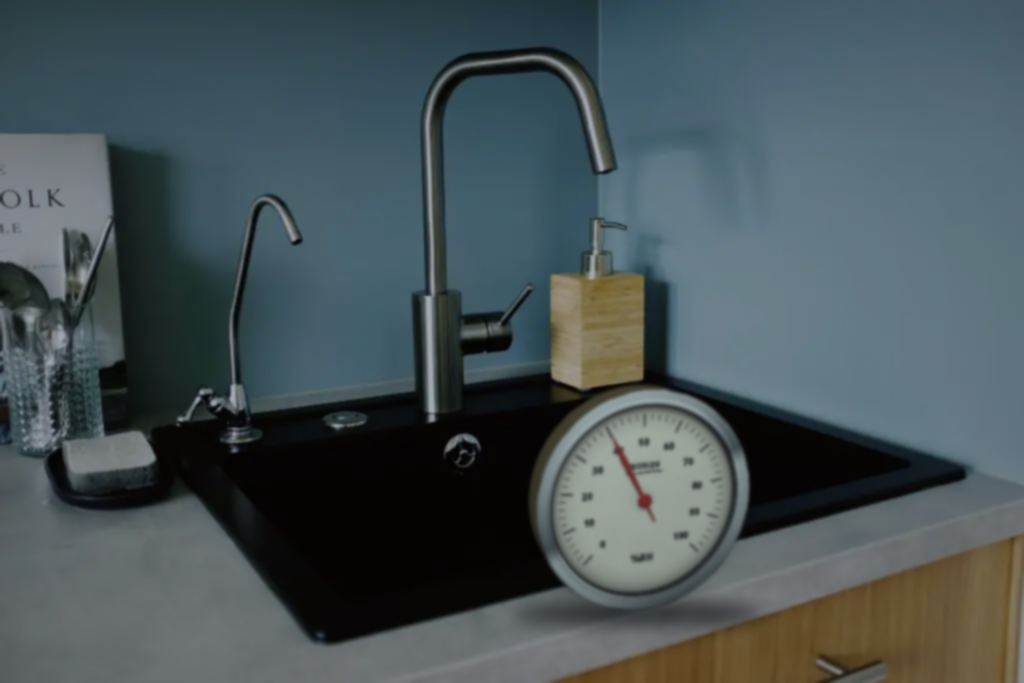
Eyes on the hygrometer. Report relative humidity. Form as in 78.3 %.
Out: 40 %
